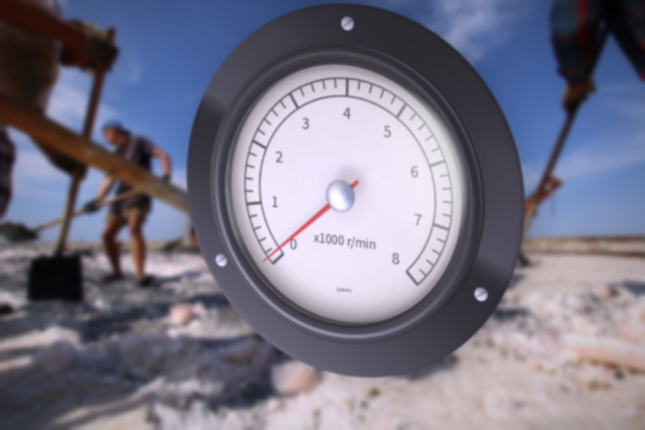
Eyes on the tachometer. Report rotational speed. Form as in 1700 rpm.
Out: 100 rpm
